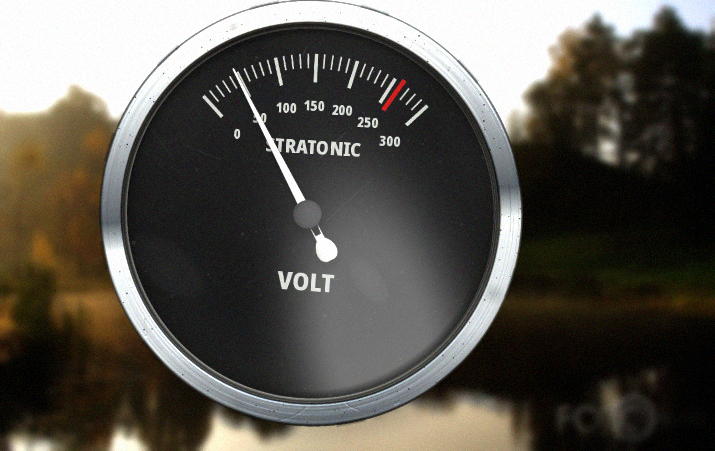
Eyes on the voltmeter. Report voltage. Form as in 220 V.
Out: 50 V
